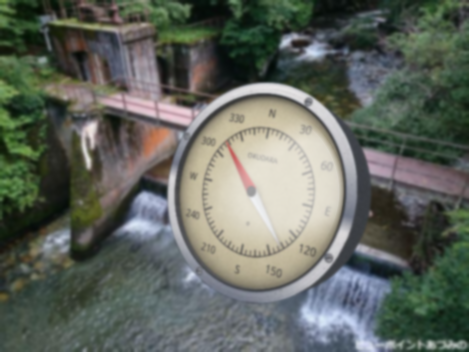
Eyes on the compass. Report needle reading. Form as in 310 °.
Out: 315 °
